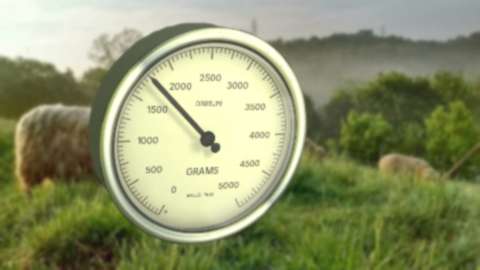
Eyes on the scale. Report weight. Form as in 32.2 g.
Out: 1750 g
